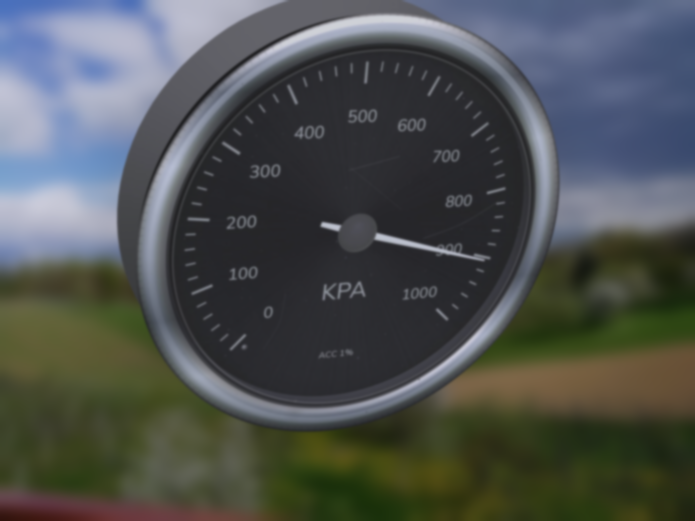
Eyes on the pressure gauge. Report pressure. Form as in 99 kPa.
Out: 900 kPa
